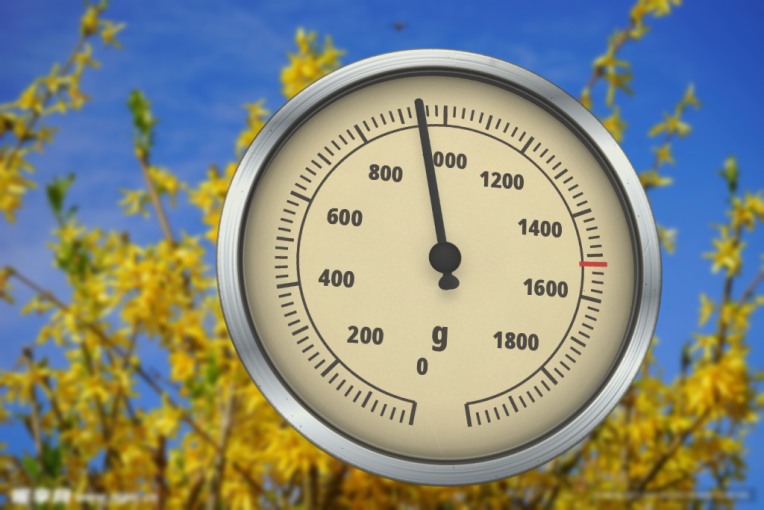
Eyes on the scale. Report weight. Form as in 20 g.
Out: 940 g
